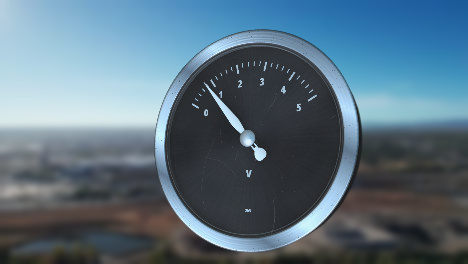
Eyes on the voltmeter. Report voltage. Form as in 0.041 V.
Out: 0.8 V
